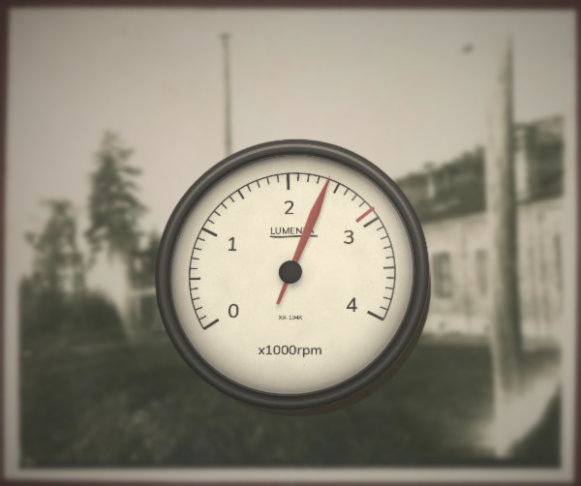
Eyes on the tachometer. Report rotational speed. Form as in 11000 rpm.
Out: 2400 rpm
